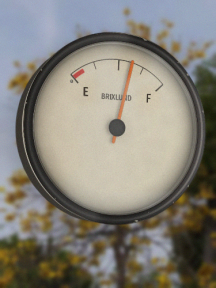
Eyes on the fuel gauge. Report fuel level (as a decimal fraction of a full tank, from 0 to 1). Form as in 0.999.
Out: 0.625
